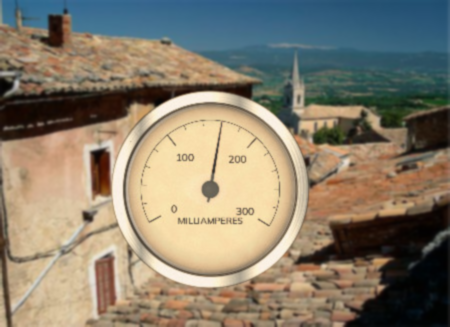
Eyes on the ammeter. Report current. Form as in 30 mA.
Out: 160 mA
